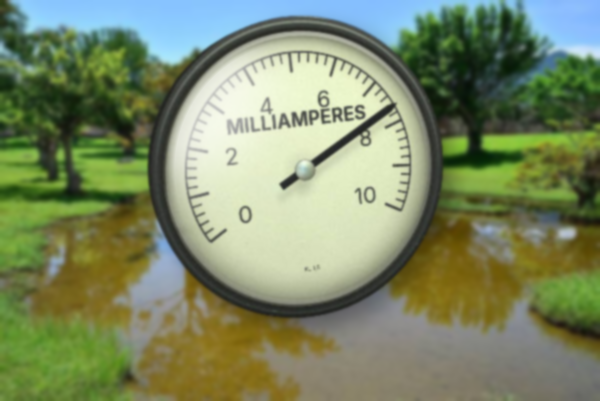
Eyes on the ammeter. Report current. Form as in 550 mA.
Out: 7.6 mA
